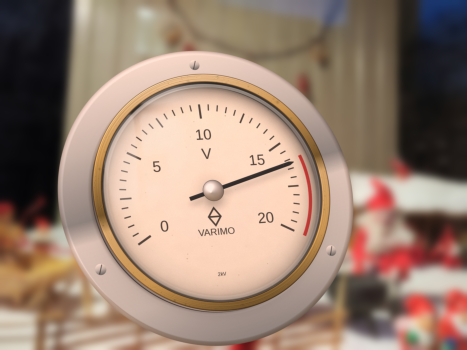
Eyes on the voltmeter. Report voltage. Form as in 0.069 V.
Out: 16.25 V
